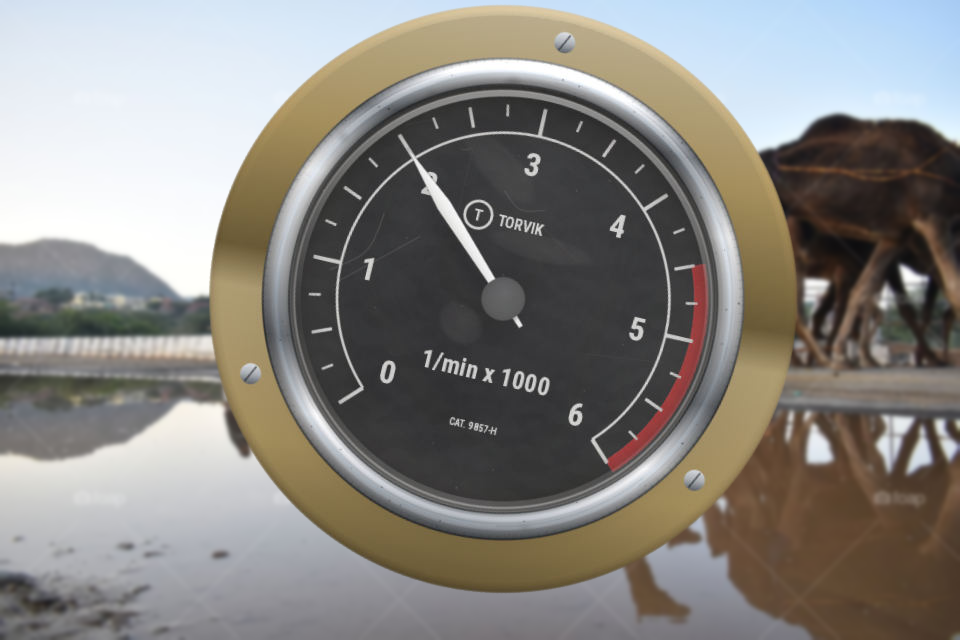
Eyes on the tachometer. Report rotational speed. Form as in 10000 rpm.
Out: 2000 rpm
